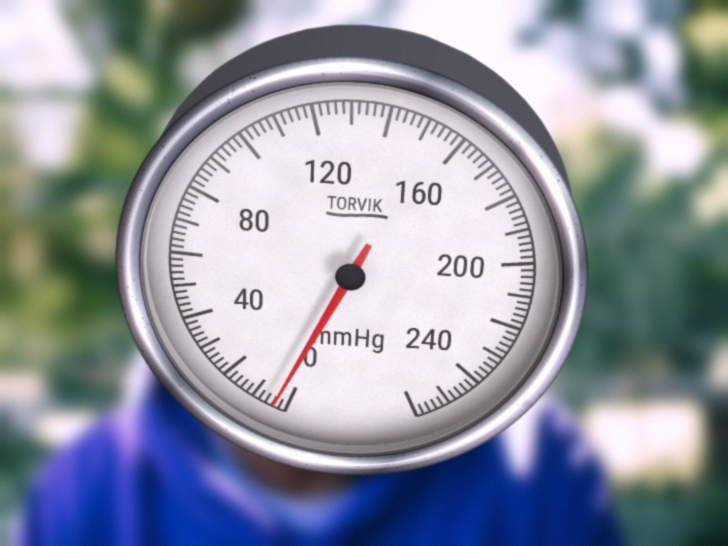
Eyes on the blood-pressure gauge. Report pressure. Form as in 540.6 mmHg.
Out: 4 mmHg
